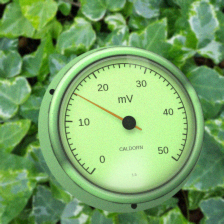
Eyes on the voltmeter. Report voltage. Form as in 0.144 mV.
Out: 15 mV
